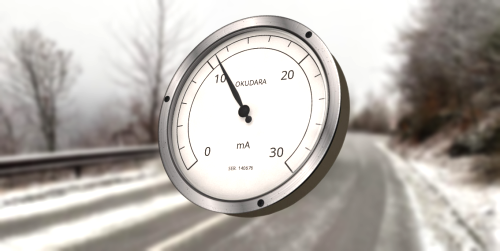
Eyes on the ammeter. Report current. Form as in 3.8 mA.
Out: 11 mA
